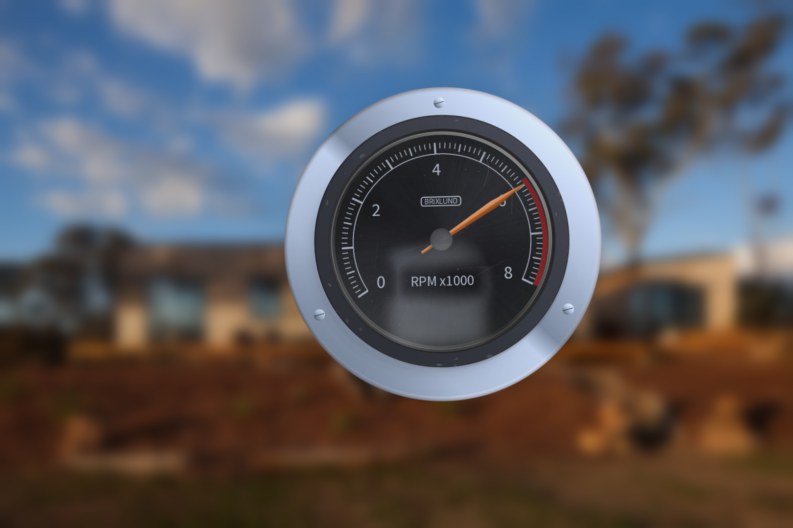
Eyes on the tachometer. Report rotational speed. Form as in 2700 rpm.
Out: 6000 rpm
